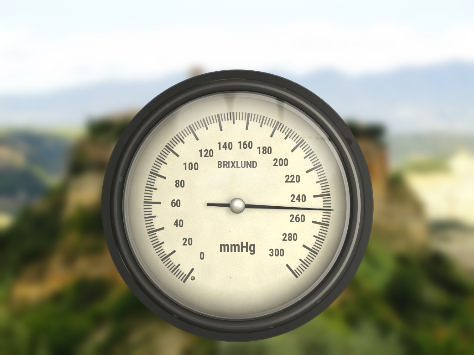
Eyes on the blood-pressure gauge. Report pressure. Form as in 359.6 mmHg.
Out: 250 mmHg
